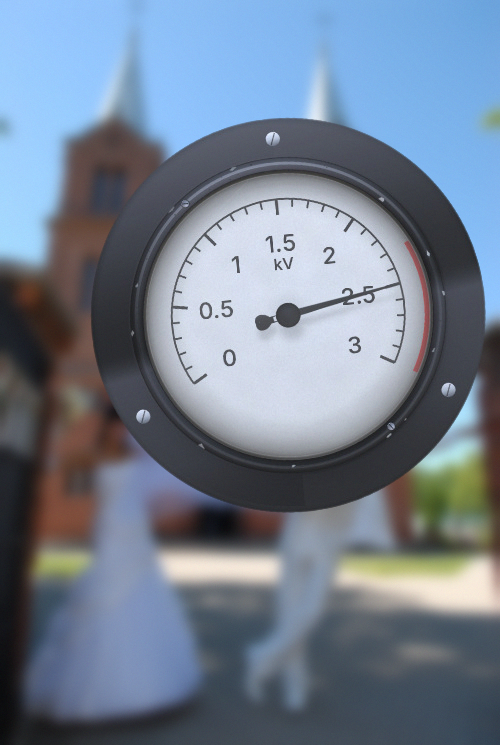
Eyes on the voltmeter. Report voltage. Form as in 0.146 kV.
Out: 2.5 kV
